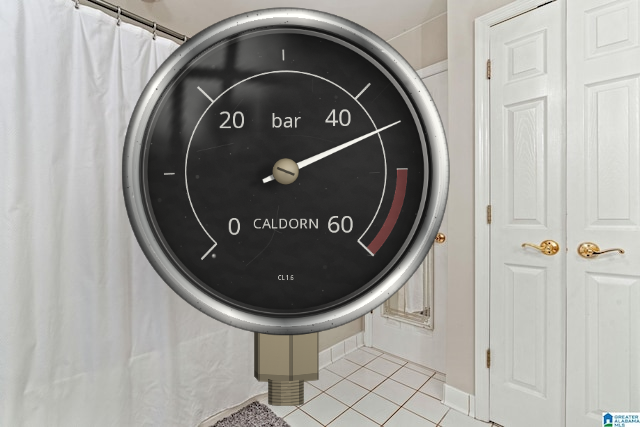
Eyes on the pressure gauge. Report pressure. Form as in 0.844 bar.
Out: 45 bar
